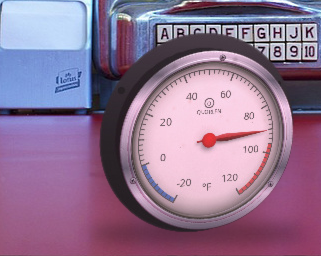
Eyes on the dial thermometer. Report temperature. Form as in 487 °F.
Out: 90 °F
